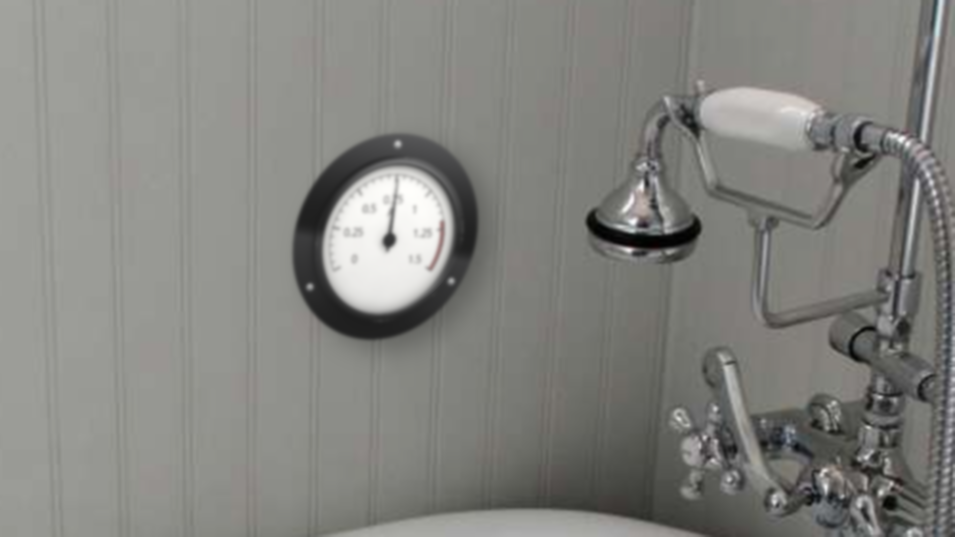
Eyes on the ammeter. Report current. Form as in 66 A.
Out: 0.75 A
